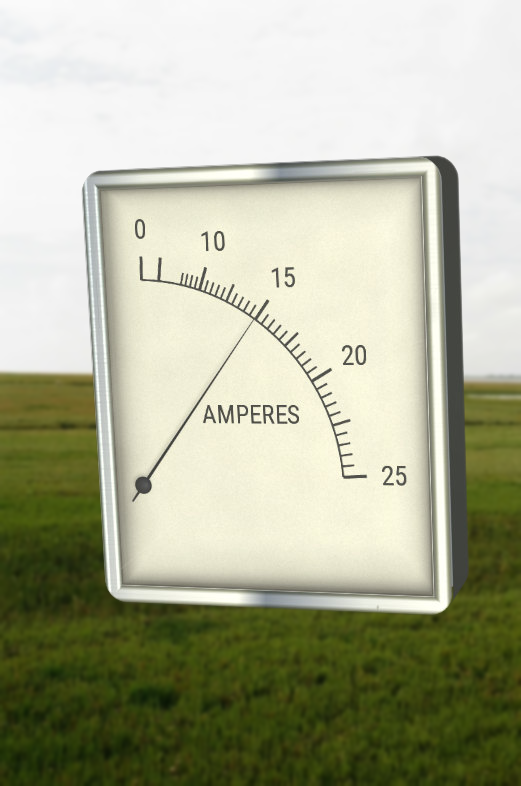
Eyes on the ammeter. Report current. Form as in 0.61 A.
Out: 15 A
